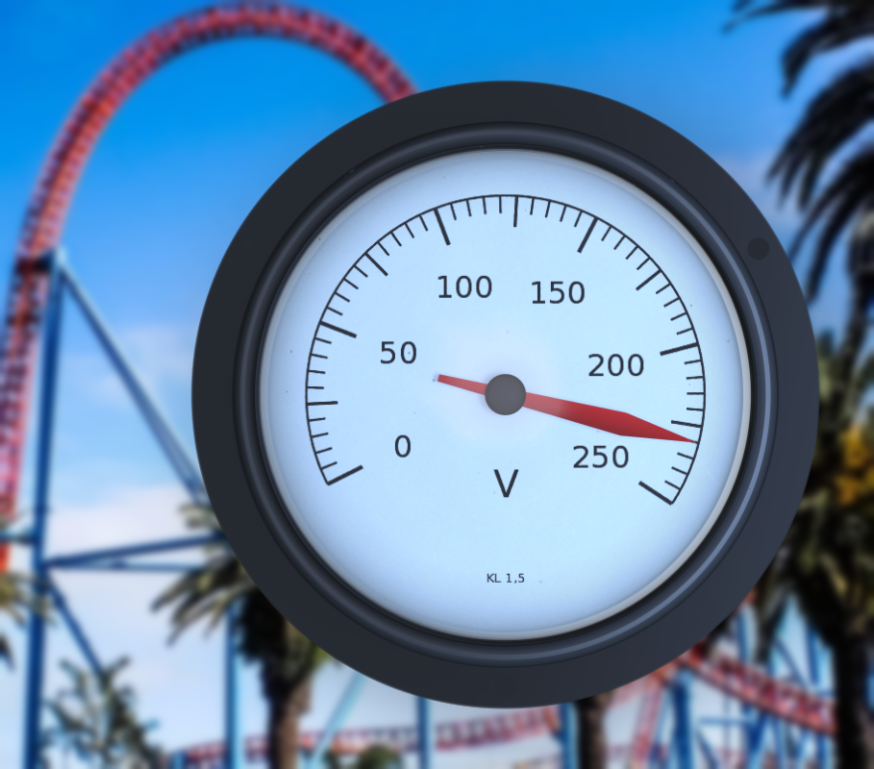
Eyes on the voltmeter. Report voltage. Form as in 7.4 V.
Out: 230 V
